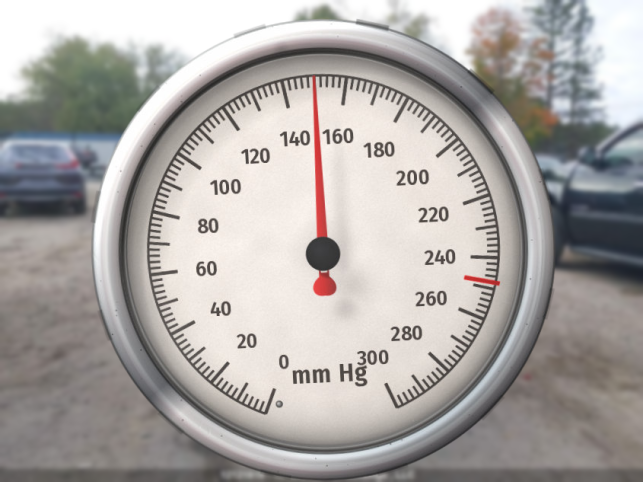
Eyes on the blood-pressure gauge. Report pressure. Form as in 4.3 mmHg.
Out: 150 mmHg
